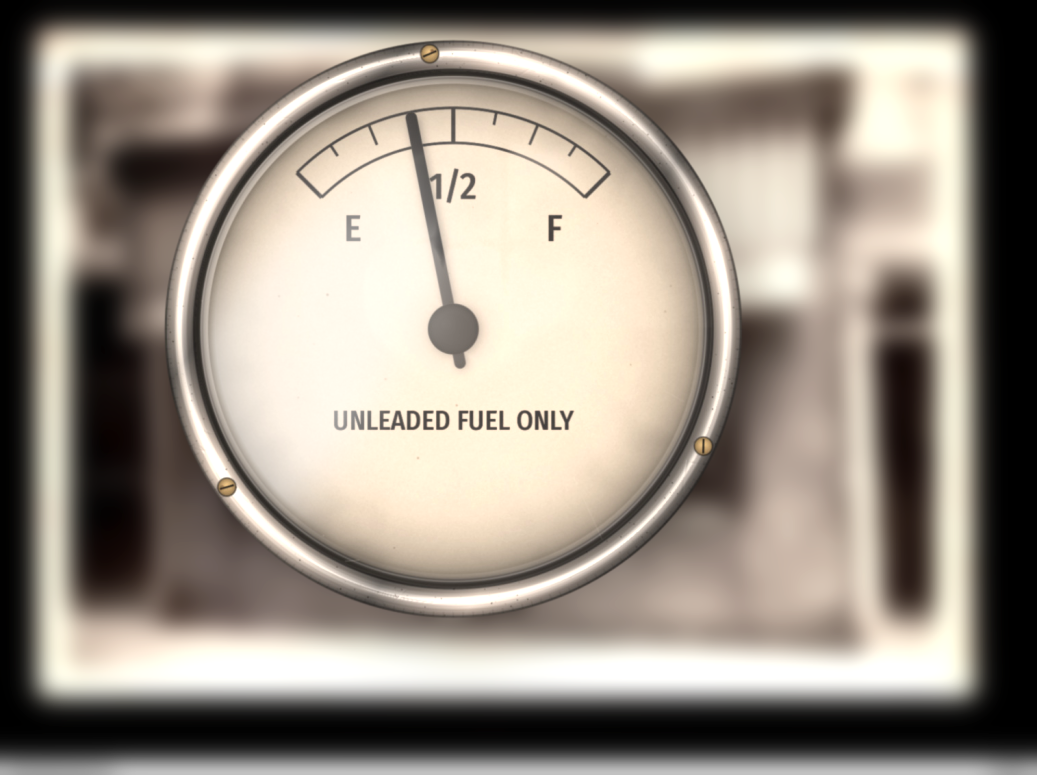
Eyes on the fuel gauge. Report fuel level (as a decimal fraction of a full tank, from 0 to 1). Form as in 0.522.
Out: 0.375
